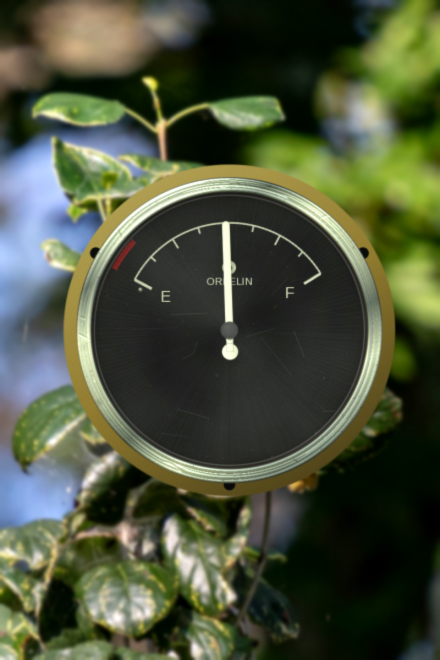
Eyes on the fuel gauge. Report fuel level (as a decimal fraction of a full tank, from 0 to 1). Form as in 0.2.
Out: 0.5
